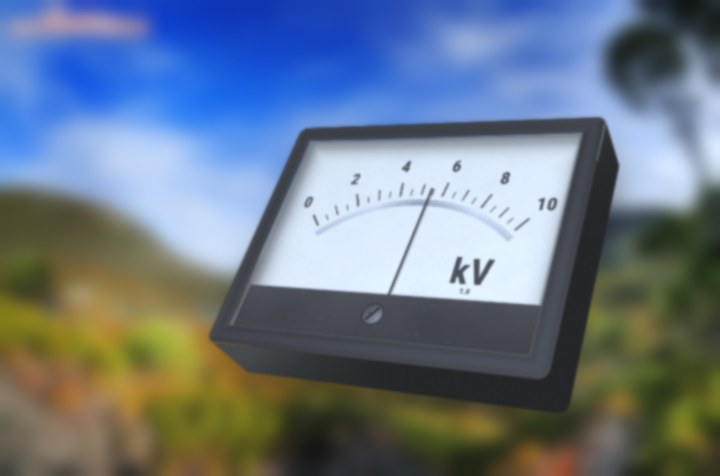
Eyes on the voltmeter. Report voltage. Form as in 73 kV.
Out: 5.5 kV
